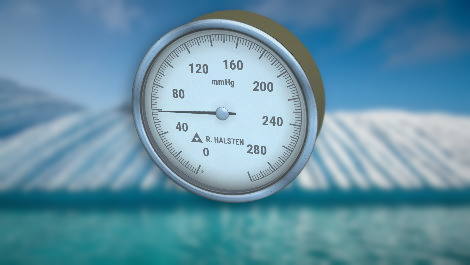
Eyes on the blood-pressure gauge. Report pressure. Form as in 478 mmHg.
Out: 60 mmHg
